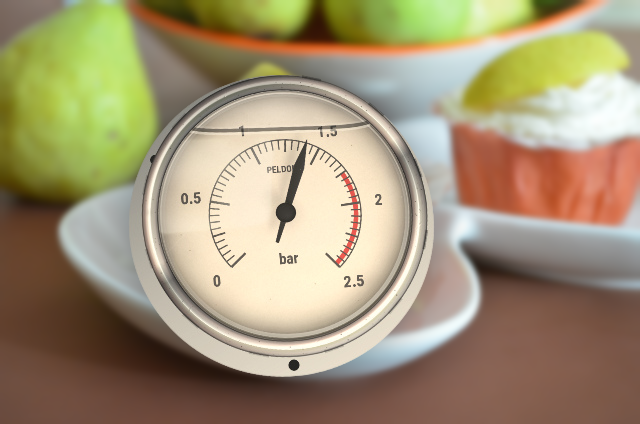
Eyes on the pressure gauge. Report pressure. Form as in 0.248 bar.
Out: 1.4 bar
